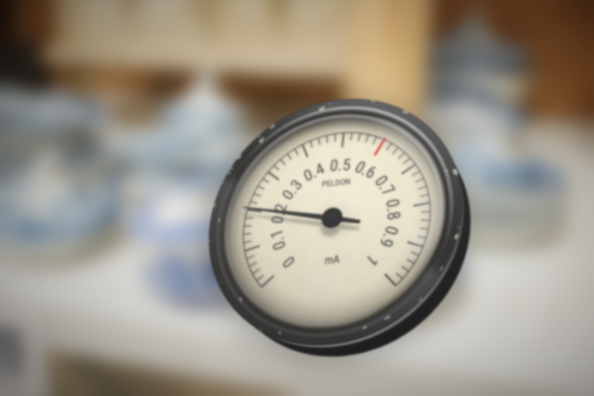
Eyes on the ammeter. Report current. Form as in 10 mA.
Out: 0.2 mA
